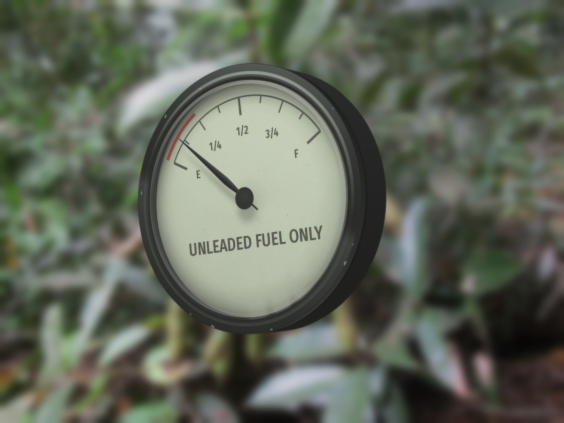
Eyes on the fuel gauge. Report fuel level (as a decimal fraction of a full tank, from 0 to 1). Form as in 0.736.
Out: 0.125
